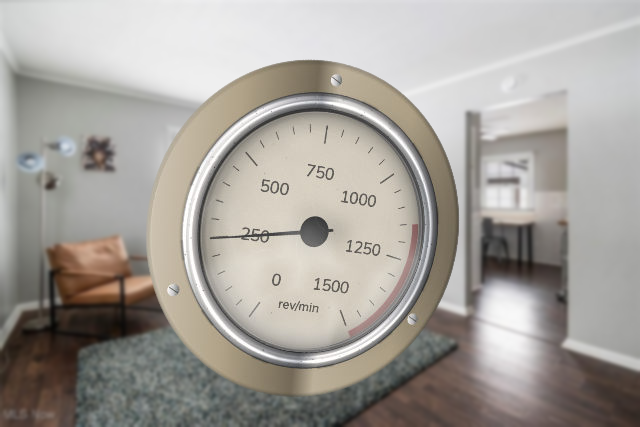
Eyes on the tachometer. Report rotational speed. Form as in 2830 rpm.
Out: 250 rpm
